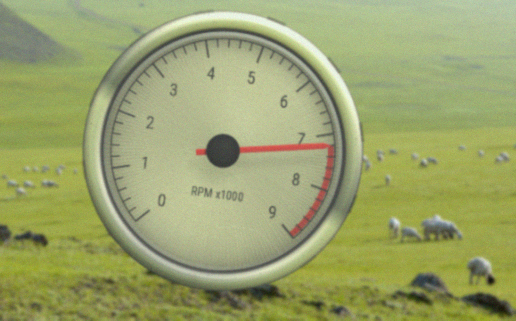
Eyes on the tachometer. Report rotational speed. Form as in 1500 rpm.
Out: 7200 rpm
